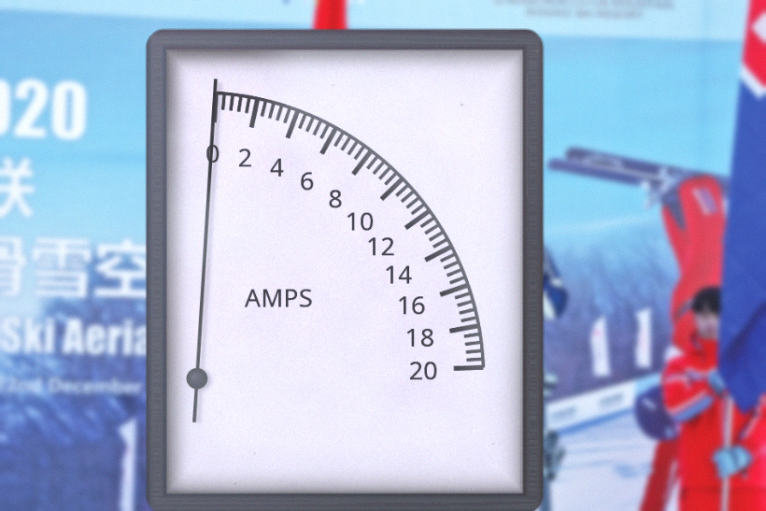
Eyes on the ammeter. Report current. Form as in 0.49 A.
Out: 0 A
